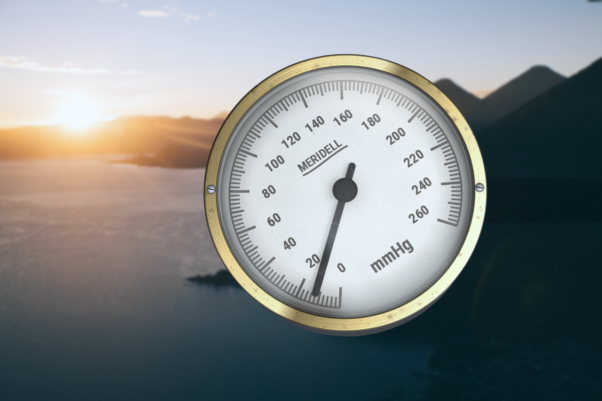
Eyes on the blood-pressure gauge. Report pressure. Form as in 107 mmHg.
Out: 12 mmHg
